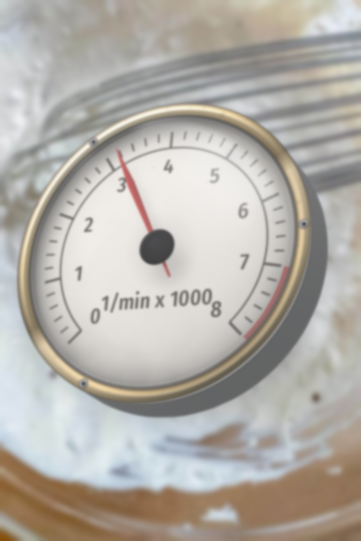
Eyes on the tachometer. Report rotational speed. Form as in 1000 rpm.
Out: 3200 rpm
